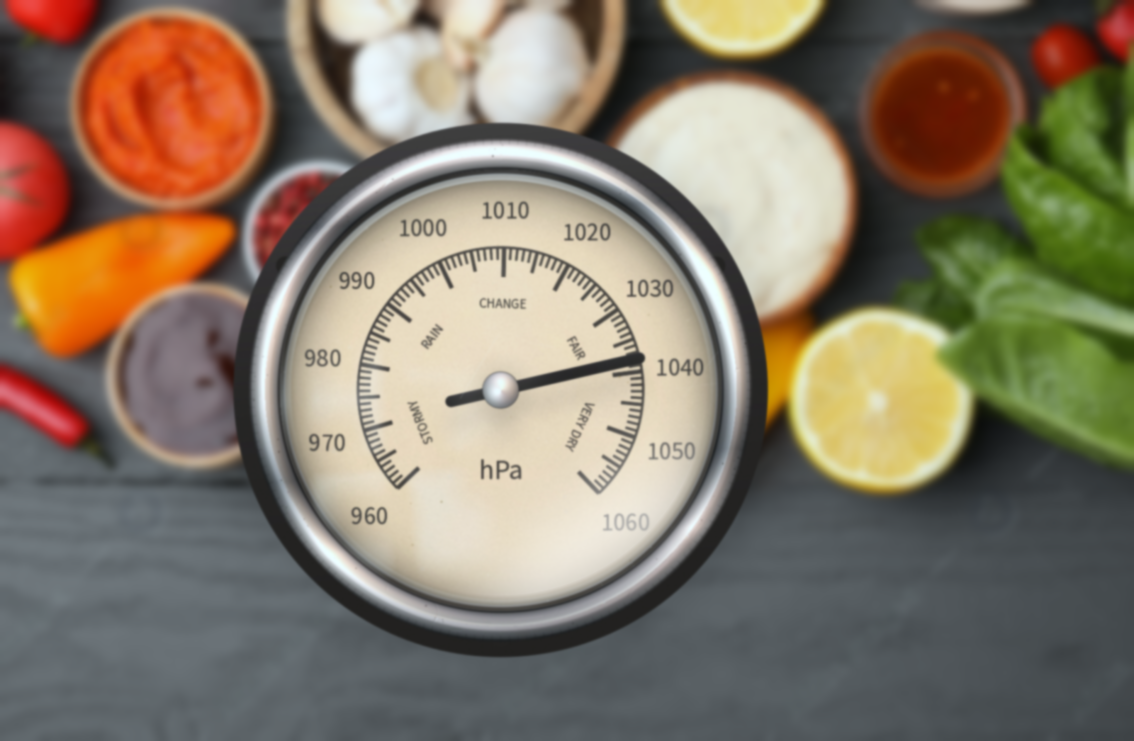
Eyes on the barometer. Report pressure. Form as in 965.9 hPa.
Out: 1038 hPa
